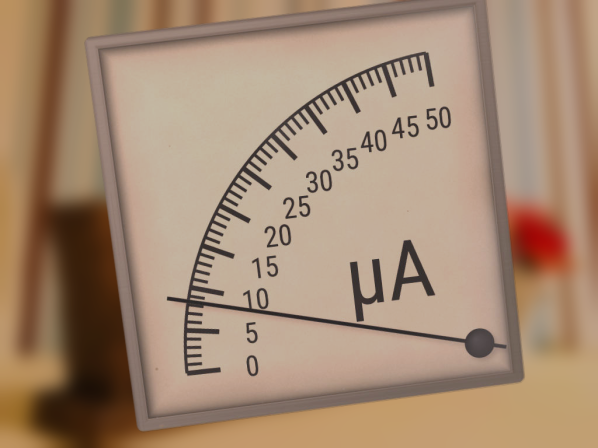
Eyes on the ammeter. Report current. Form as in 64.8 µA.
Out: 8.5 µA
